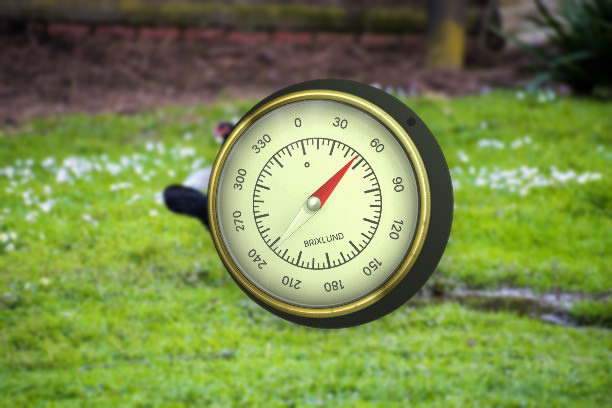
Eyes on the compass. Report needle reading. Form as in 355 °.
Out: 55 °
